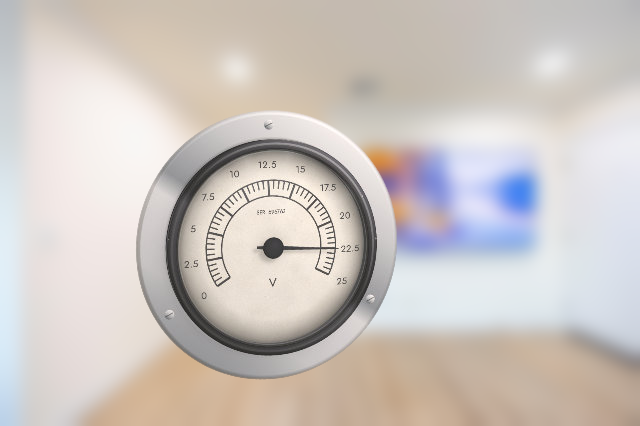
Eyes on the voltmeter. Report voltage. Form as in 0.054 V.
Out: 22.5 V
